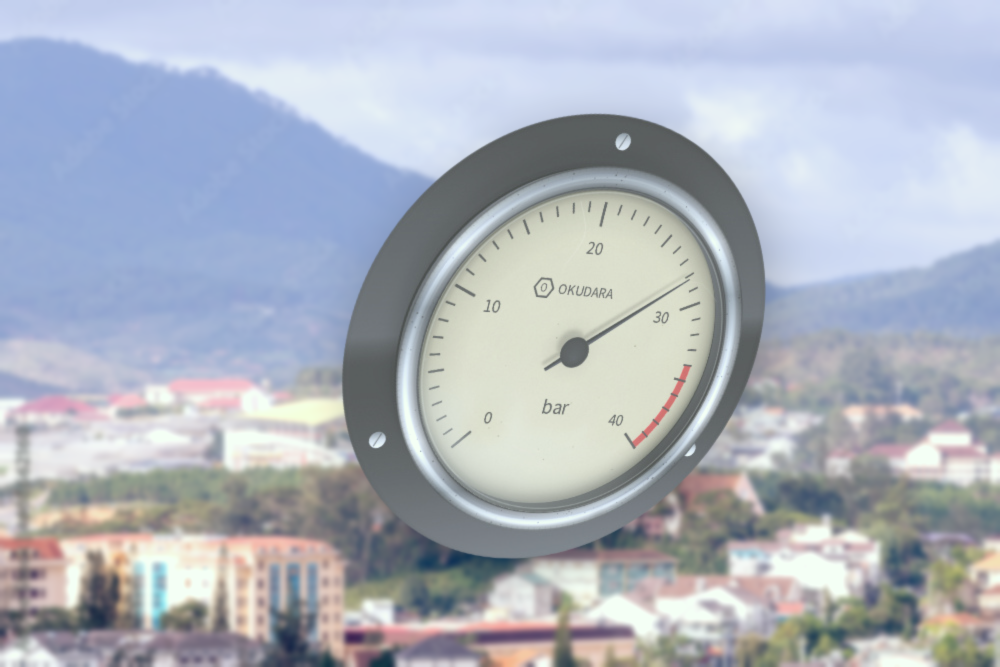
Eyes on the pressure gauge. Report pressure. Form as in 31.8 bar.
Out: 28 bar
